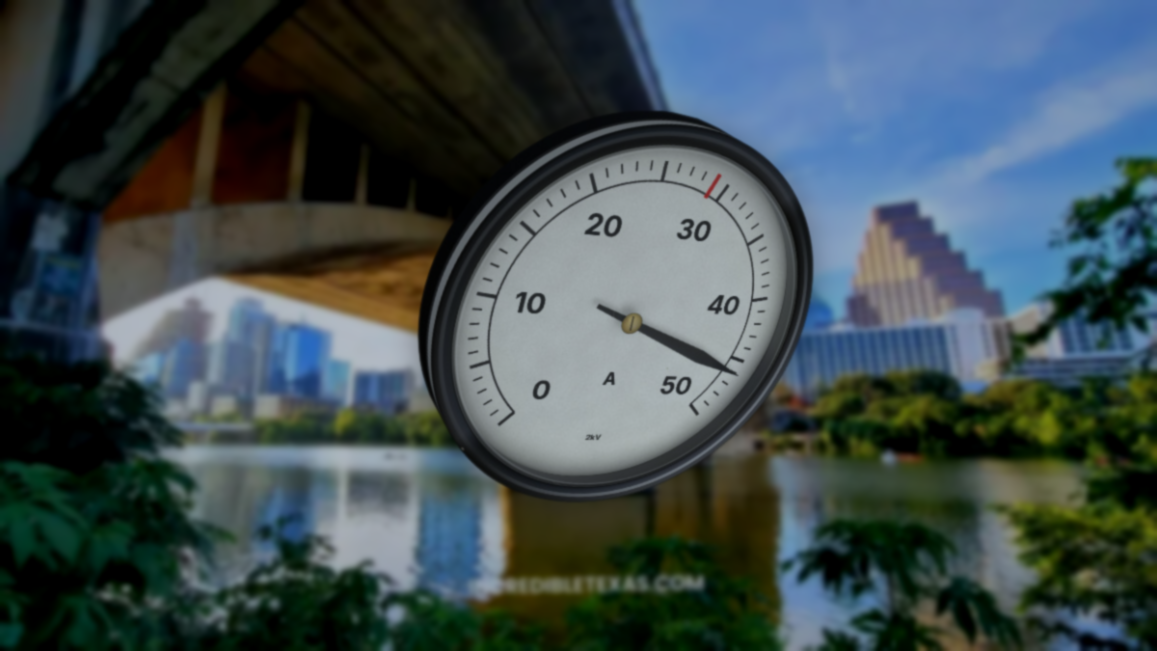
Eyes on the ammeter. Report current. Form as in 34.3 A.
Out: 46 A
